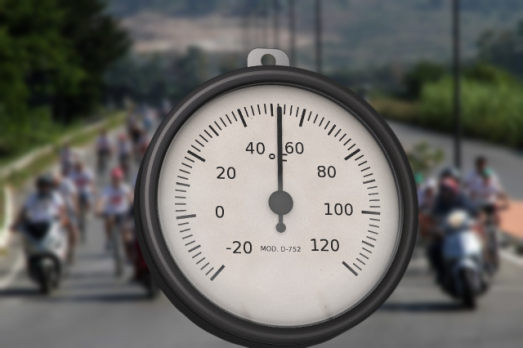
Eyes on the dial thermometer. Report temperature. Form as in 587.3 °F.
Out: 52 °F
